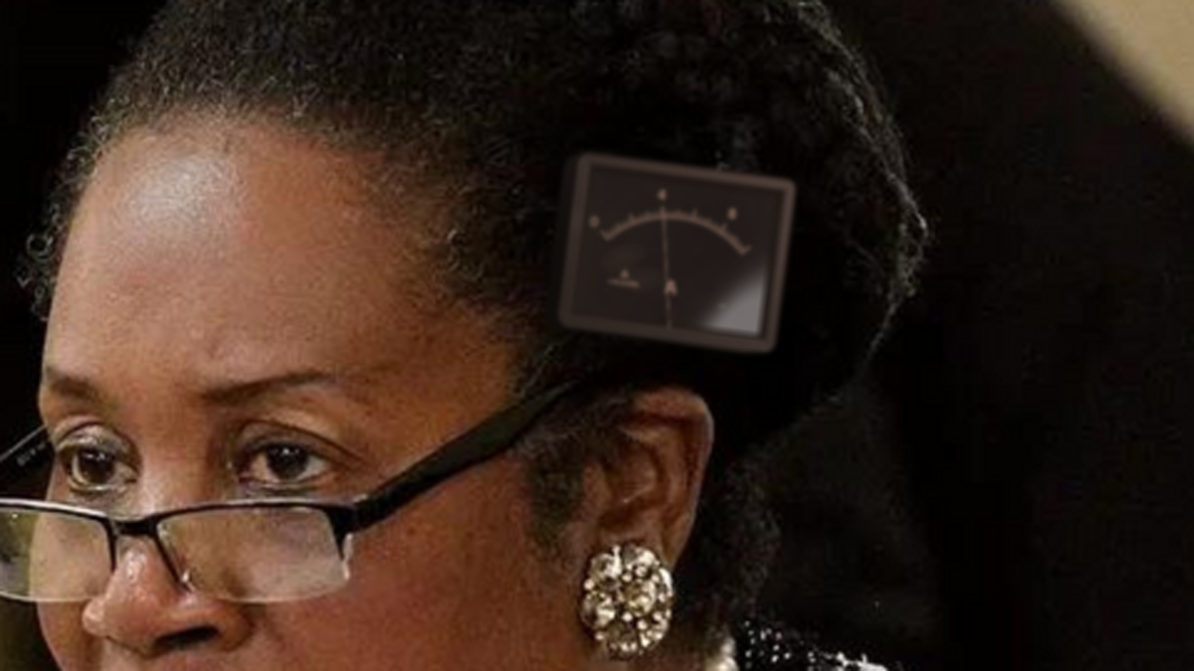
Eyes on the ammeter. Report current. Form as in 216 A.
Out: 4 A
